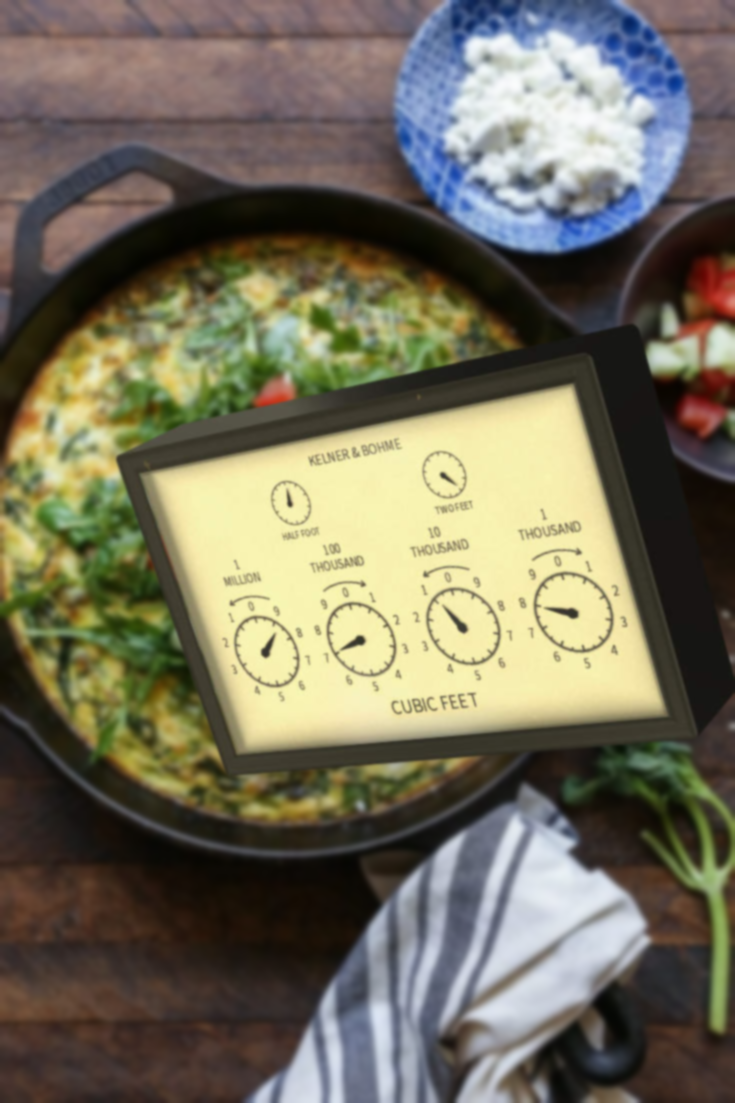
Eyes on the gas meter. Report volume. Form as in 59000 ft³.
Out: 870800 ft³
